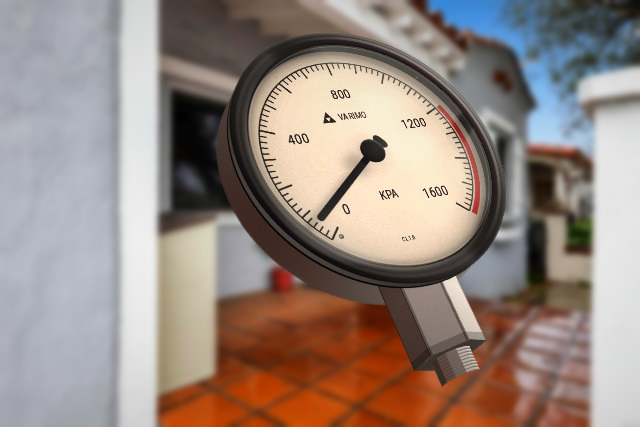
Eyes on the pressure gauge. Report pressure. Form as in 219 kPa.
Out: 60 kPa
